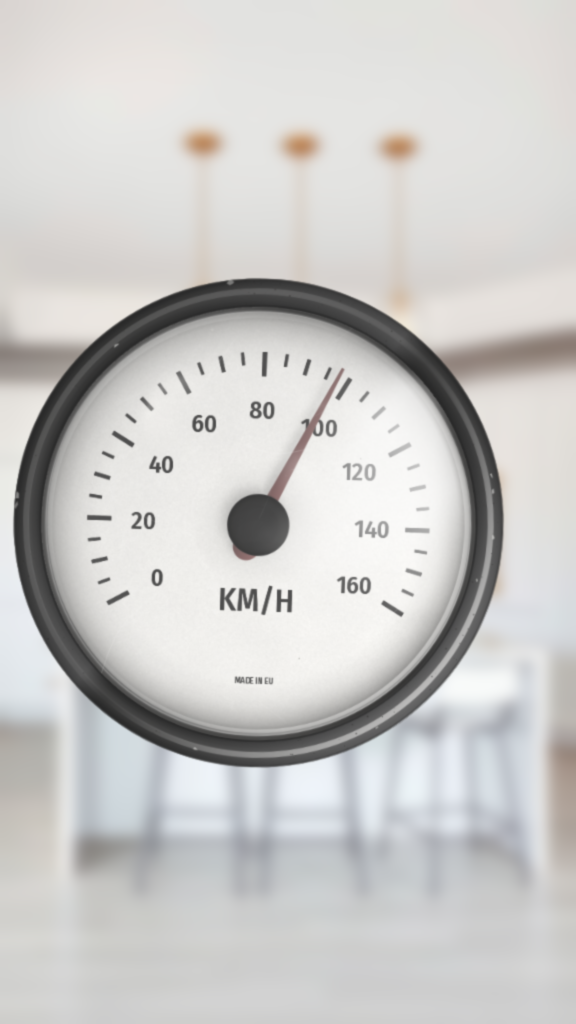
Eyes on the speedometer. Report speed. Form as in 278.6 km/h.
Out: 97.5 km/h
